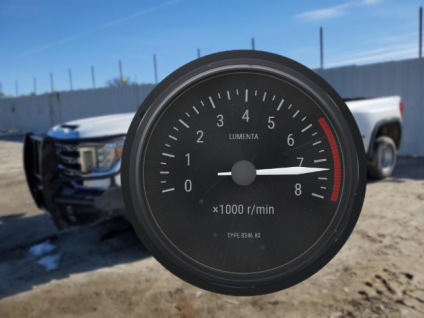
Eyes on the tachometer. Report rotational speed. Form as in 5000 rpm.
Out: 7250 rpm
